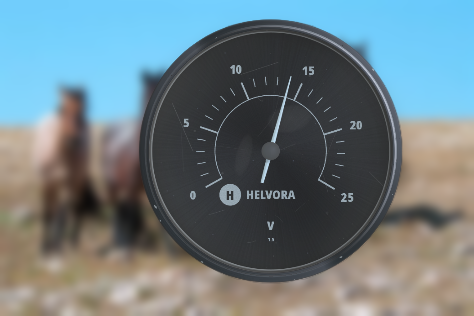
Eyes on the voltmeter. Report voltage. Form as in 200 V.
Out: 14 V
